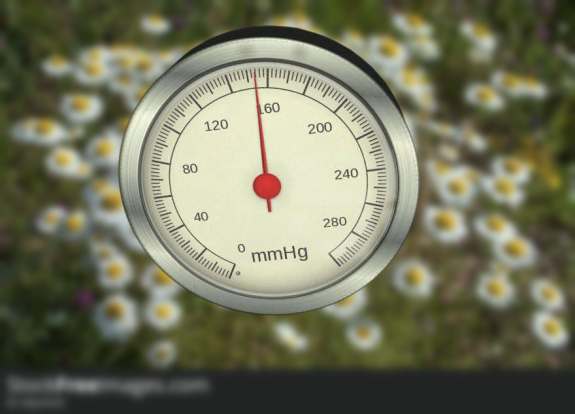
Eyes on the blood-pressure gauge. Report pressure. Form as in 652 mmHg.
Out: 154 mmHg
